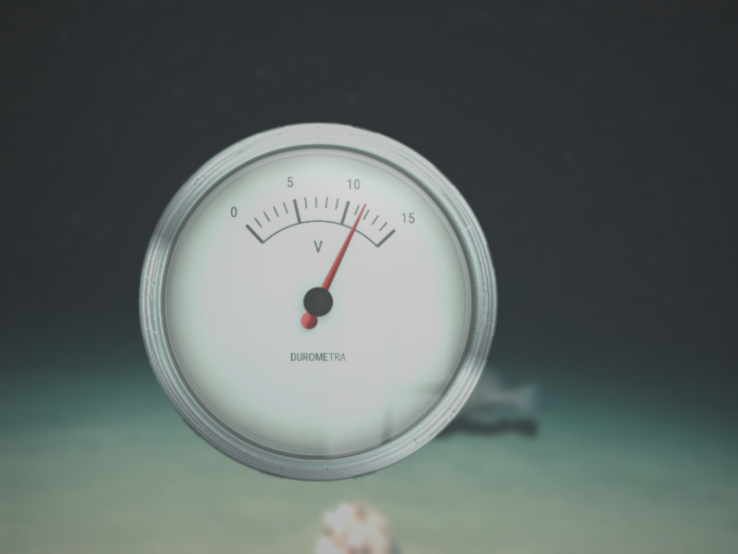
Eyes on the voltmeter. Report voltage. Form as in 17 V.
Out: 11.5 V
